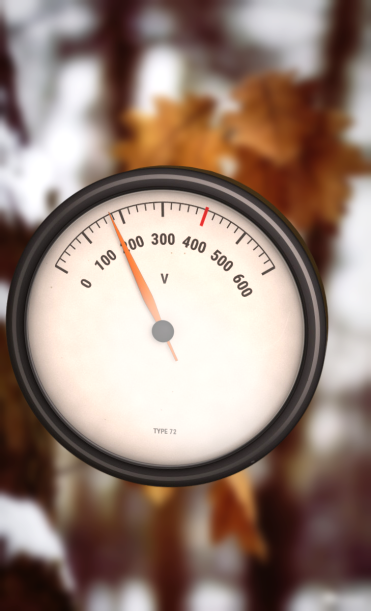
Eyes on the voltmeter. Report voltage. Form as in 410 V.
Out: 180 V
